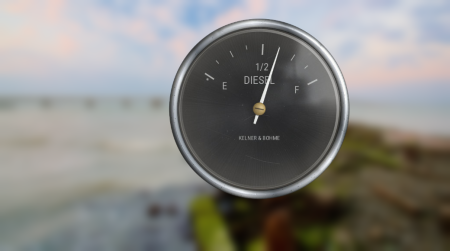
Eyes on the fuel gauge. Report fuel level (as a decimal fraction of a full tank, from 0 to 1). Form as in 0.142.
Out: 0.625
